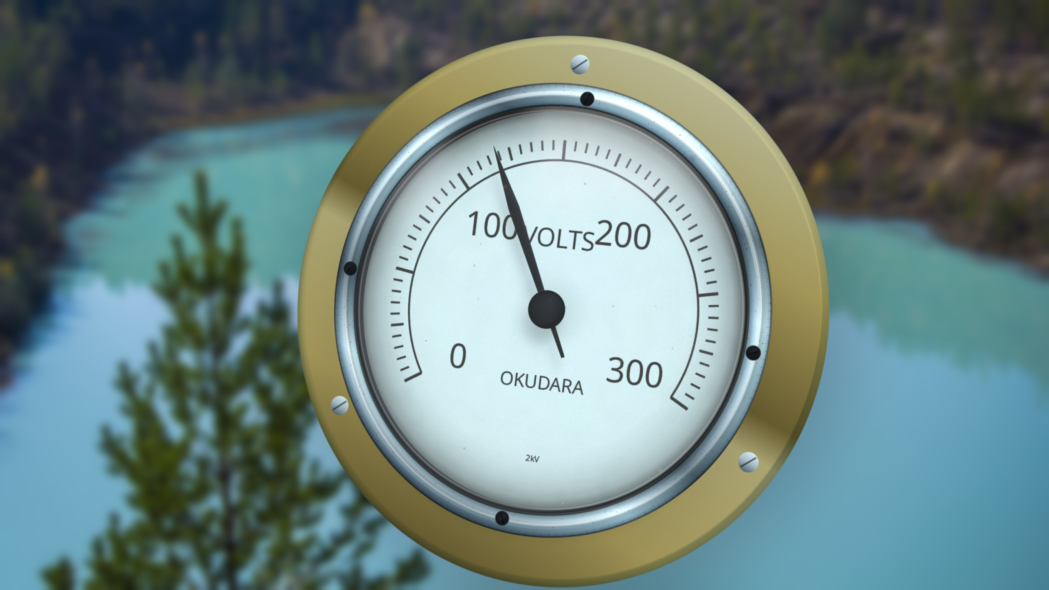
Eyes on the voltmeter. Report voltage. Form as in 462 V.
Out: 120 V
